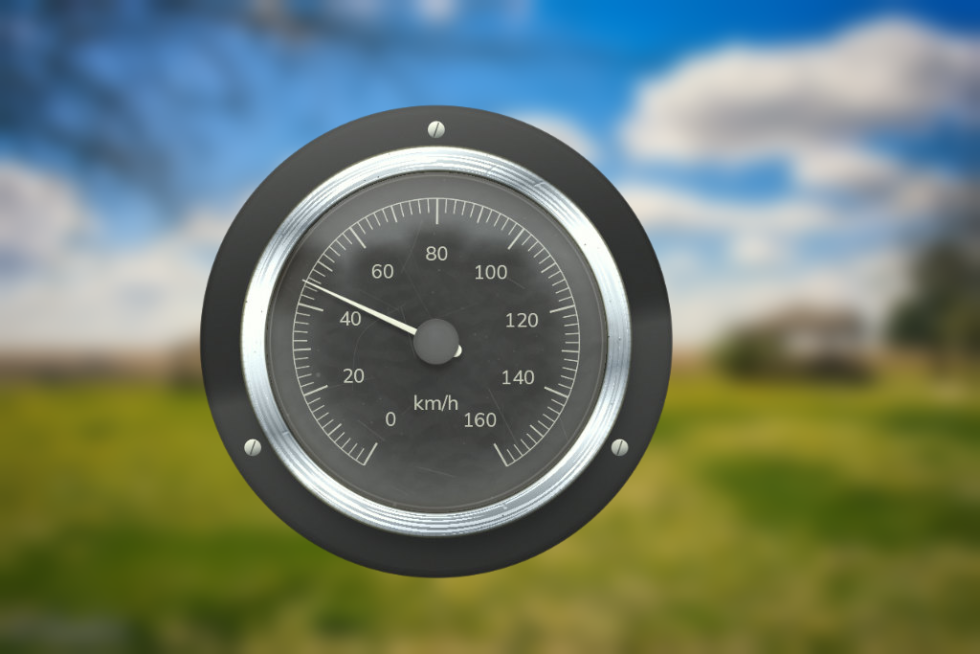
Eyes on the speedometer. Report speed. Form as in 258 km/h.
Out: 45 km/h
